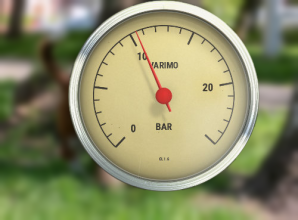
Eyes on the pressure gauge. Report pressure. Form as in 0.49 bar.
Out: 10.5 bar
